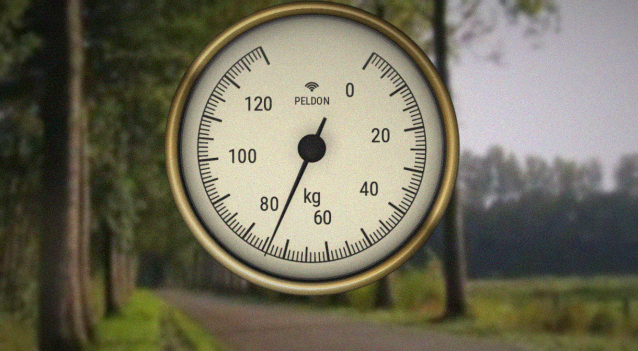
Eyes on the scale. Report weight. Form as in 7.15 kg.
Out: 74 kg
